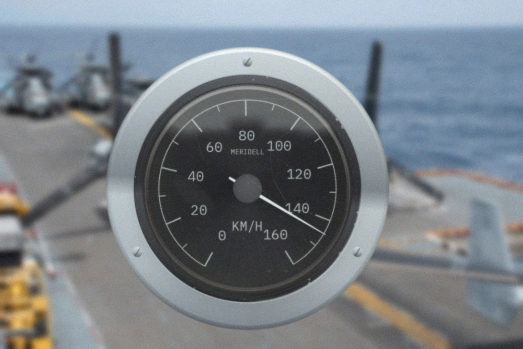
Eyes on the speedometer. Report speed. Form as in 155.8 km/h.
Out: 145 km/h
